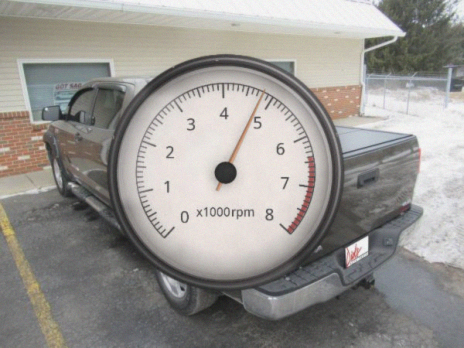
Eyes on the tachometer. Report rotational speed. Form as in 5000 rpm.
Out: 4800 rpm
